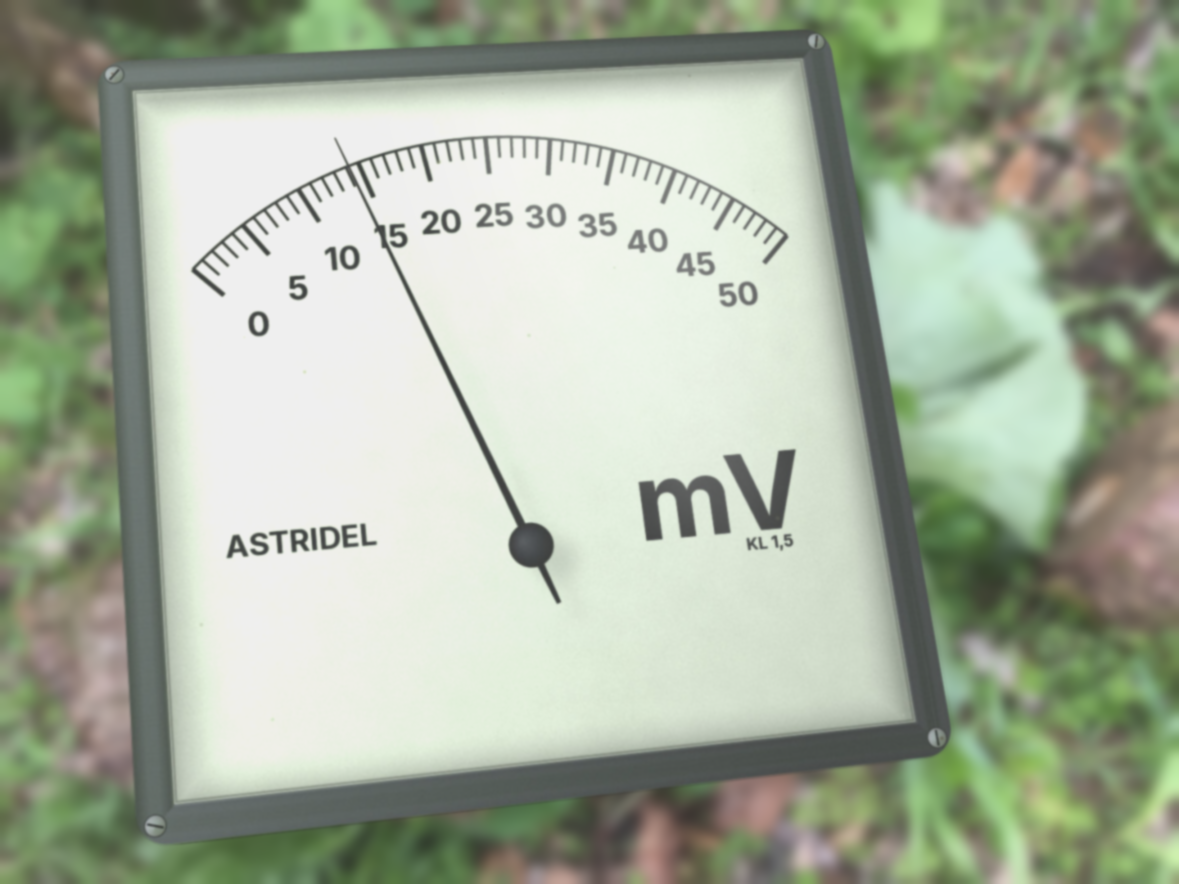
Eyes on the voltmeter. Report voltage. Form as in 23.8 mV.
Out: 14 mV
